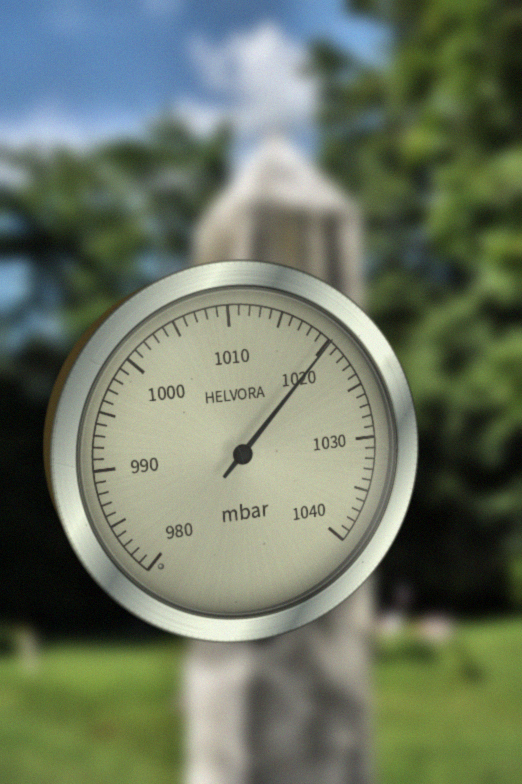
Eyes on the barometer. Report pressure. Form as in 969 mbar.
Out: 1020 mbar
